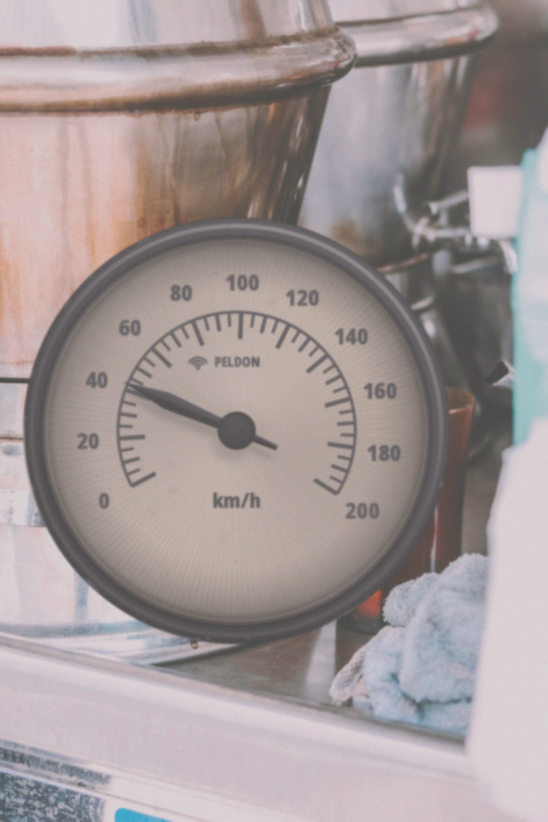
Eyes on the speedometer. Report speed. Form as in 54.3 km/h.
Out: 42.5 km/h
